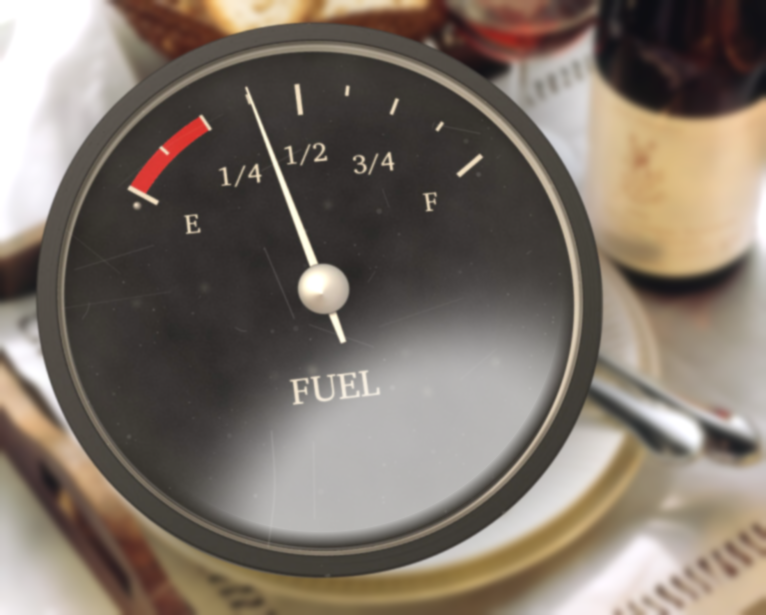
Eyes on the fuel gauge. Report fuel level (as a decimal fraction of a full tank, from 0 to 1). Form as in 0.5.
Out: 0.375
